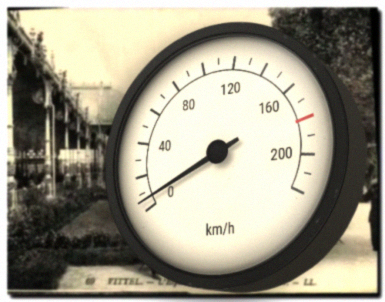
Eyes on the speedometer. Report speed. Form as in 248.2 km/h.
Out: 5 km/h
